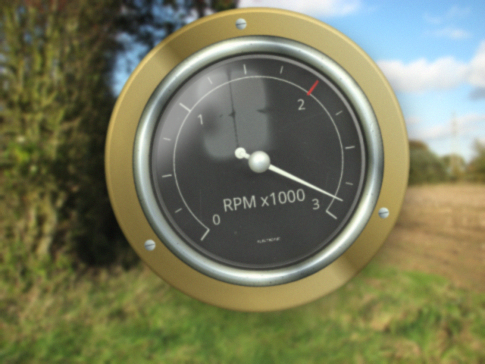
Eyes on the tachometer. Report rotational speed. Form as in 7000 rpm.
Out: 2875 rpm
